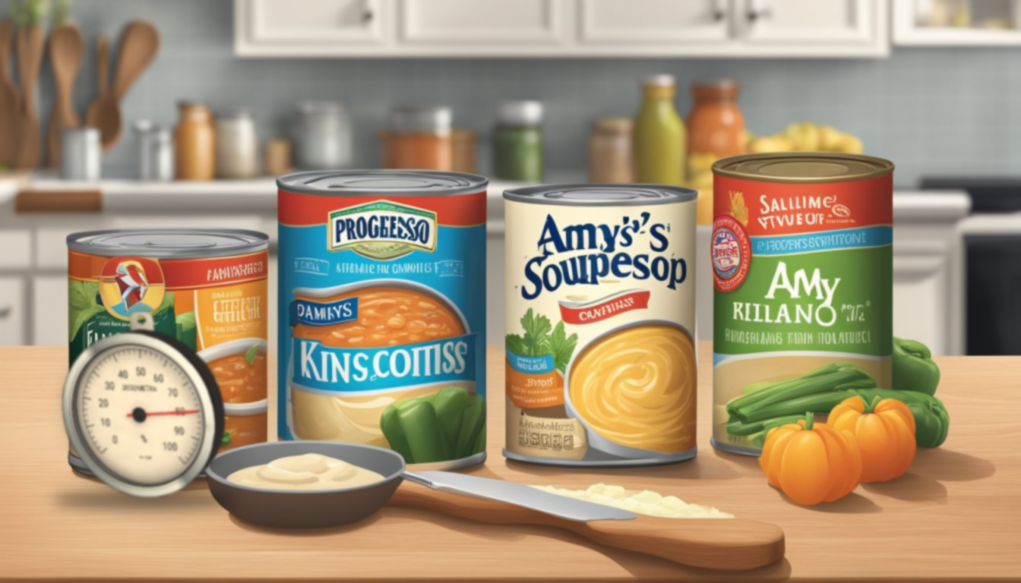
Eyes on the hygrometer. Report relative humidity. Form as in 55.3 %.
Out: 80 %
